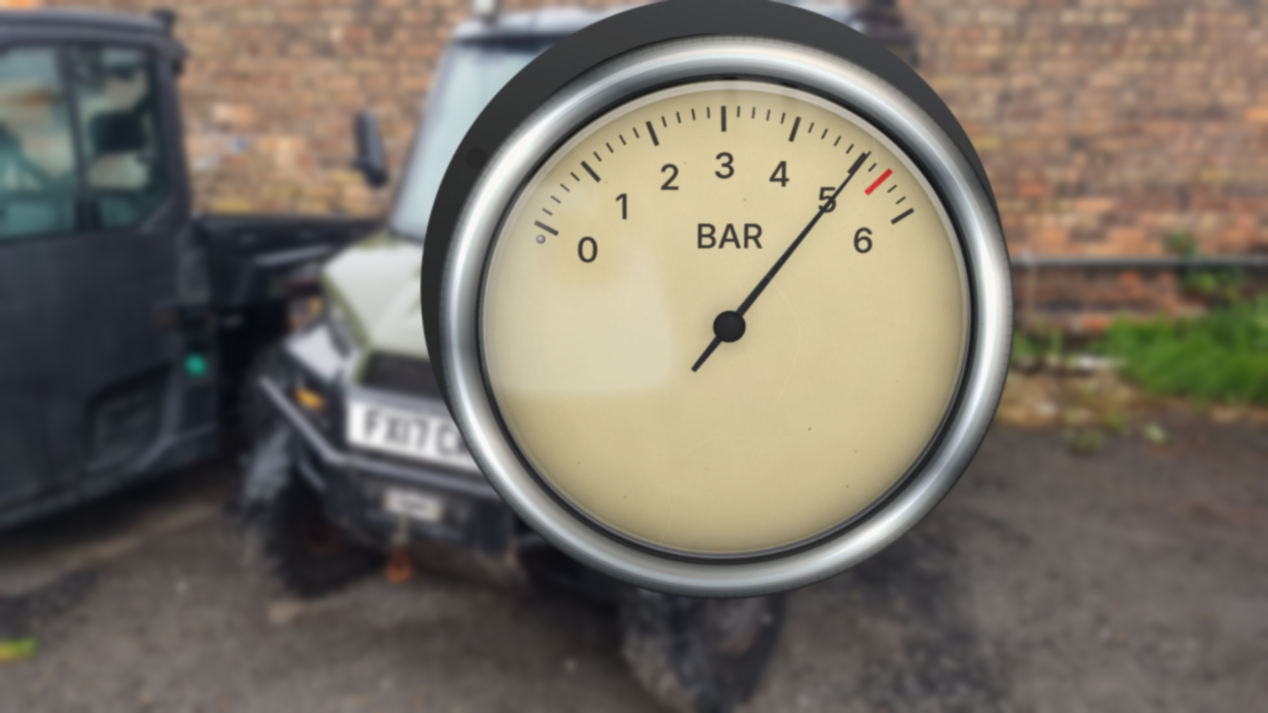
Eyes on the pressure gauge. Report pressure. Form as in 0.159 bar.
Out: 5 bar
